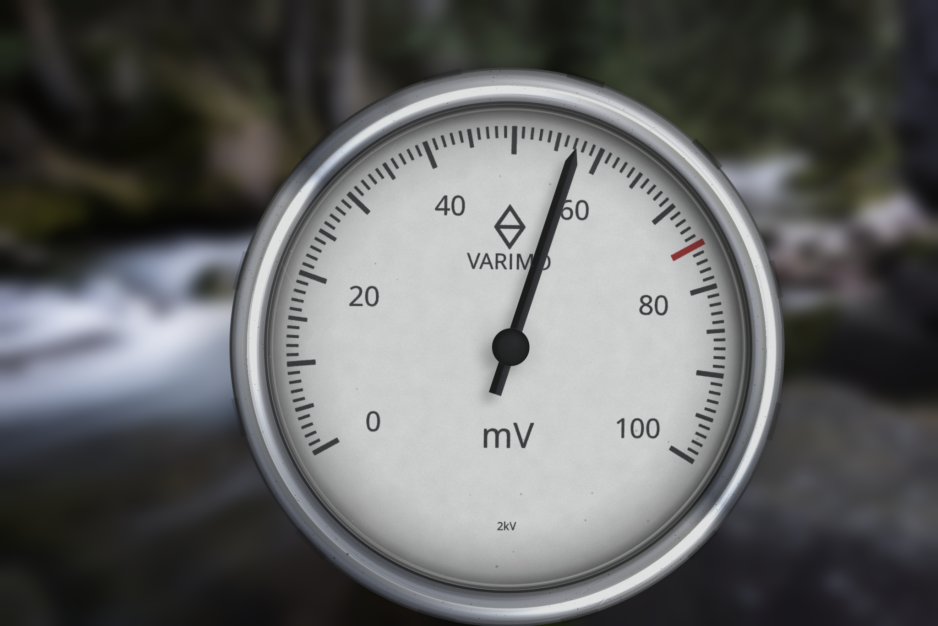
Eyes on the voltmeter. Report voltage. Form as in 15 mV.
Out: 57 mV
